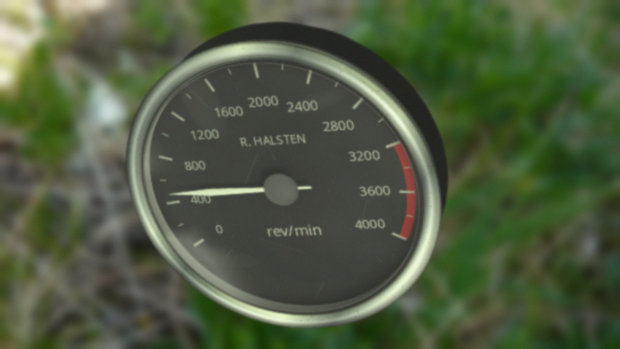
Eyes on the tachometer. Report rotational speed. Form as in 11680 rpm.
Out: 500 rpm
